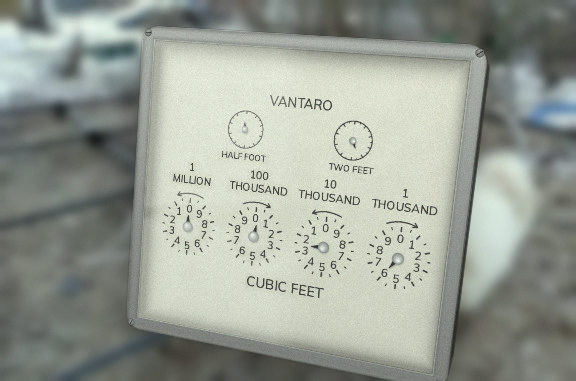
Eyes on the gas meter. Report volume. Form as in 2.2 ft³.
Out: 2600 ft³
